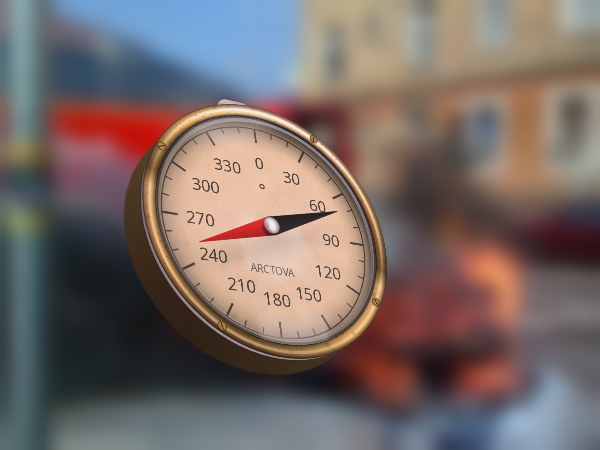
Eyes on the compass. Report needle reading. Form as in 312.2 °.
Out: 250 °
